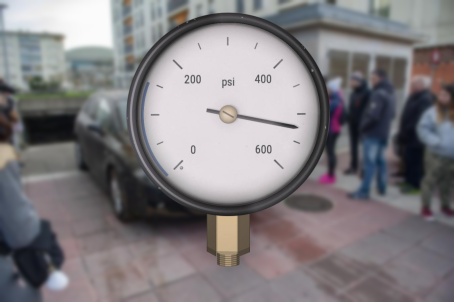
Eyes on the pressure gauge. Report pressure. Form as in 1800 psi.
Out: 525 psi
